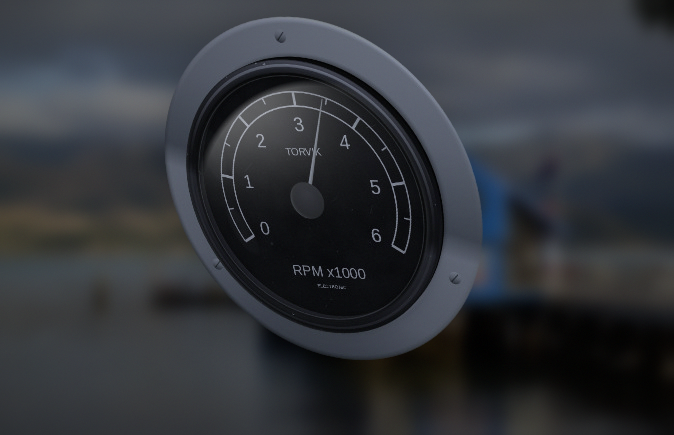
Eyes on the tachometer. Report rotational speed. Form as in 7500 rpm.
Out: 3500 rpm
